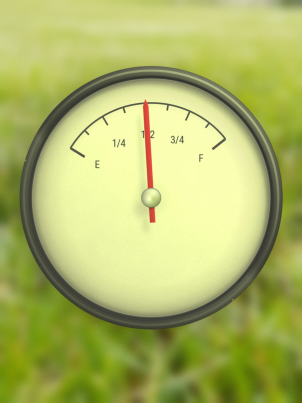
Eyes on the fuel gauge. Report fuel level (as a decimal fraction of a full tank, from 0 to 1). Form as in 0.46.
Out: 0.5
